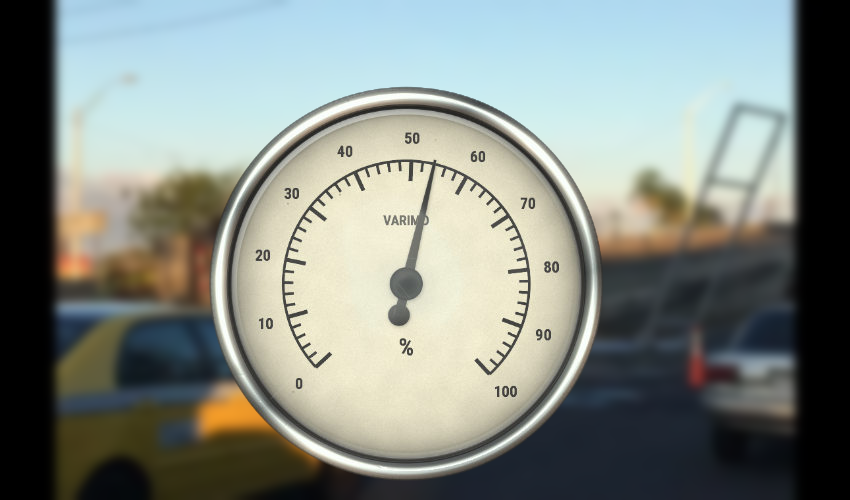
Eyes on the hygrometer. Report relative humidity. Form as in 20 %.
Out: 54 %
